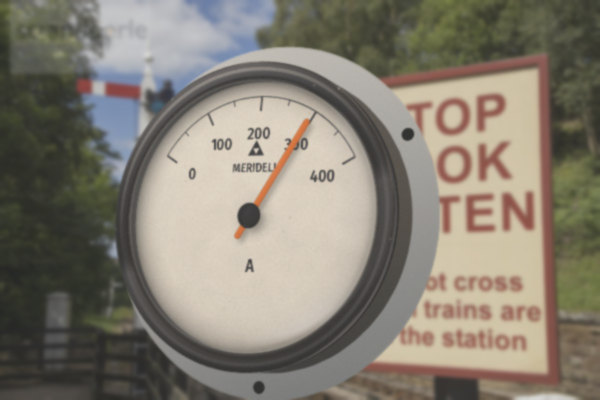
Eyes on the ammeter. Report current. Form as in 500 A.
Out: 300 A
